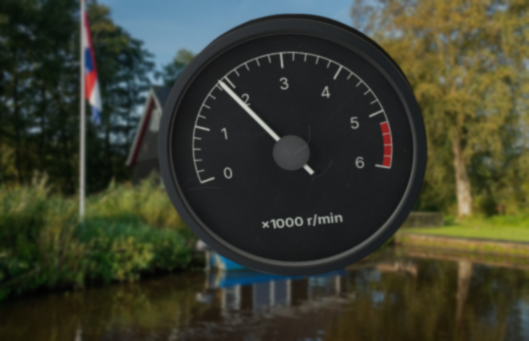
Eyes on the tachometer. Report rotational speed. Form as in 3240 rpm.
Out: 1900 rpm
